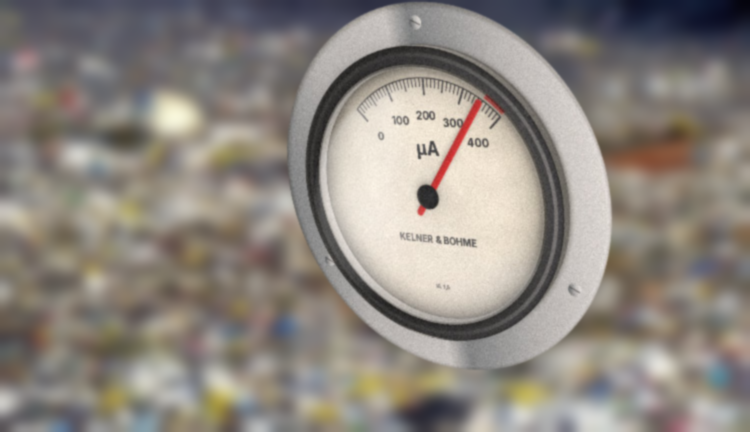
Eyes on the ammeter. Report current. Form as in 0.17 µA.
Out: 350 µA
